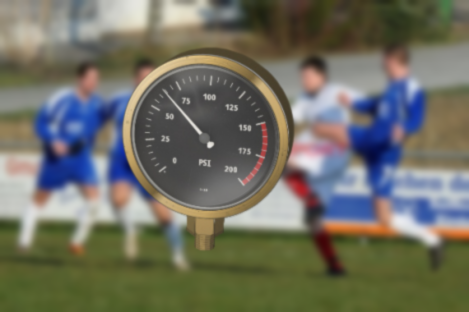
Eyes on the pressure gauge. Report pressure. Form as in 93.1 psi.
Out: 65 psi
